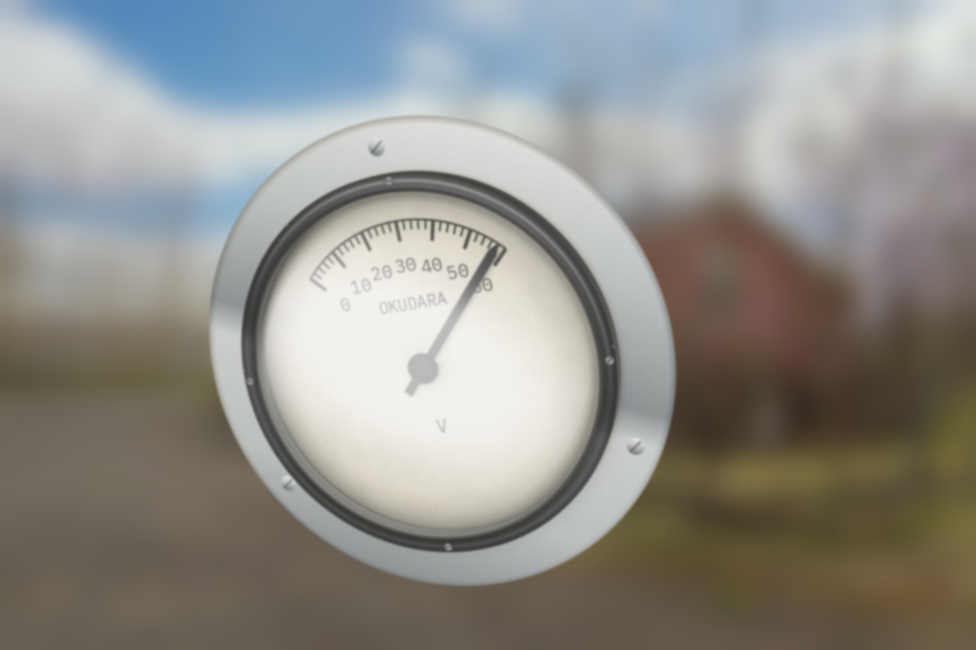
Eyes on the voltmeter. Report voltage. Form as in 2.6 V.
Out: 58 V
